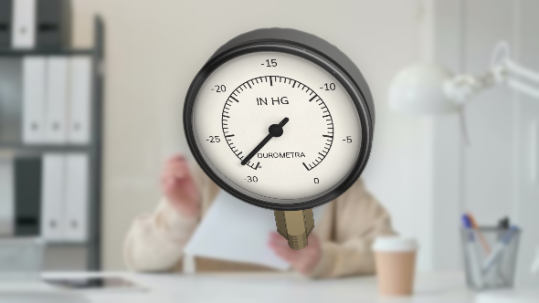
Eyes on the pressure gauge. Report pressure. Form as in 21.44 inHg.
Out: -28.5 inHg
